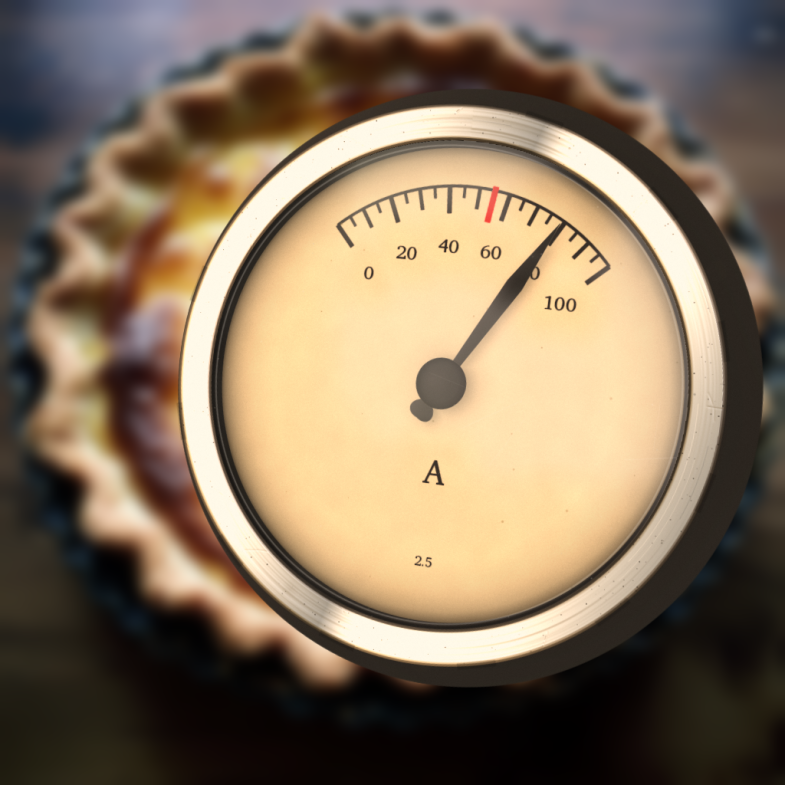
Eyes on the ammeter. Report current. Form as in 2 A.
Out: 80 A
